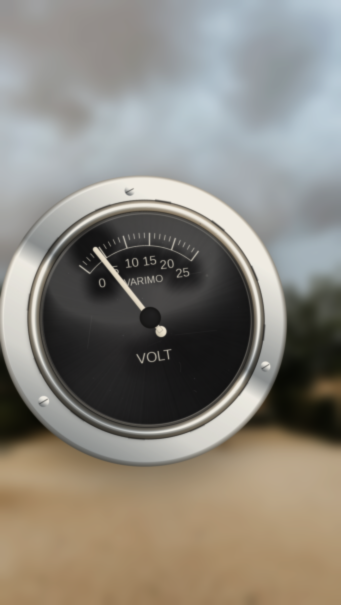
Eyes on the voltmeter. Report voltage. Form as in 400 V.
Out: 4 V
